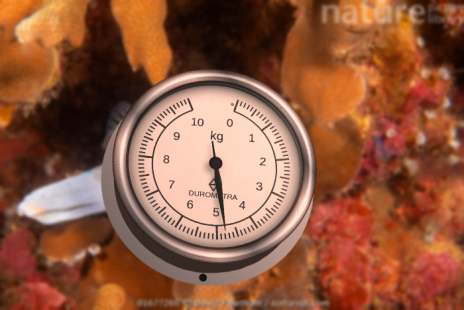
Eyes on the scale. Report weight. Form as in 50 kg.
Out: 4.8 kg
